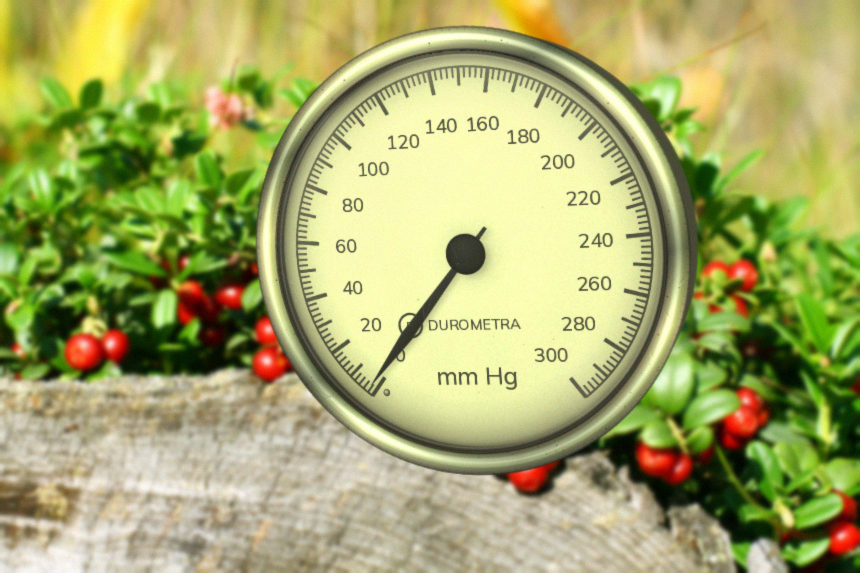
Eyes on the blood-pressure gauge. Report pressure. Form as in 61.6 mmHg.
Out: 2 mmHg
